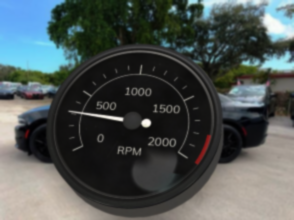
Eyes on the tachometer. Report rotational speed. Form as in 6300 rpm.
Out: 300 rpm
